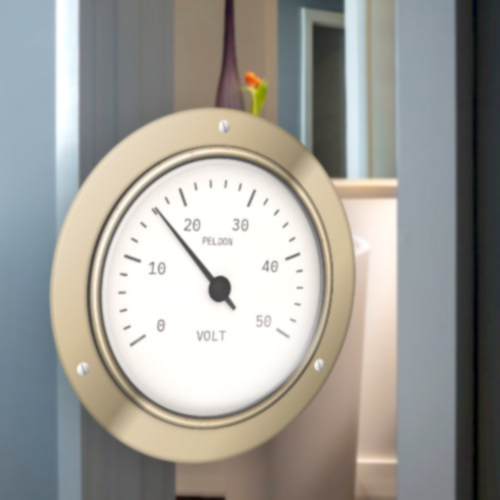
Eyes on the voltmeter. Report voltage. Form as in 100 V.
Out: 16 V
